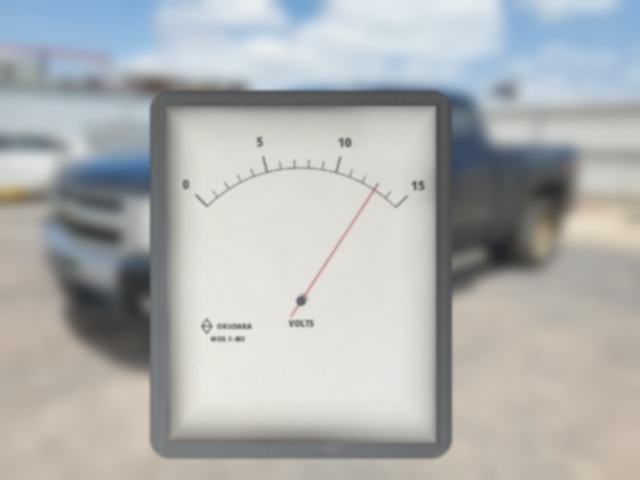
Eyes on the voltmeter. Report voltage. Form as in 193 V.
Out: 13 V
